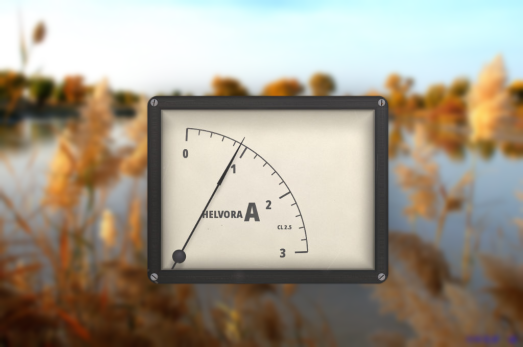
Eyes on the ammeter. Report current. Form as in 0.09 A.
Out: 0.9 A
